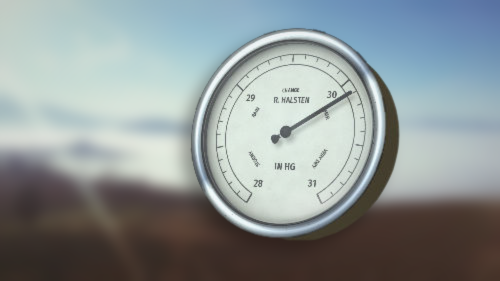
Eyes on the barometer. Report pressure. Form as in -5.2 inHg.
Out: 30.1 inHg
